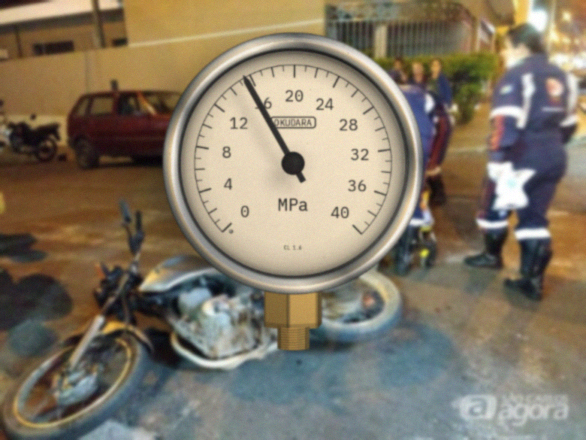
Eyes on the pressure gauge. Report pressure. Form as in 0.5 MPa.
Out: 15.5 MPa
